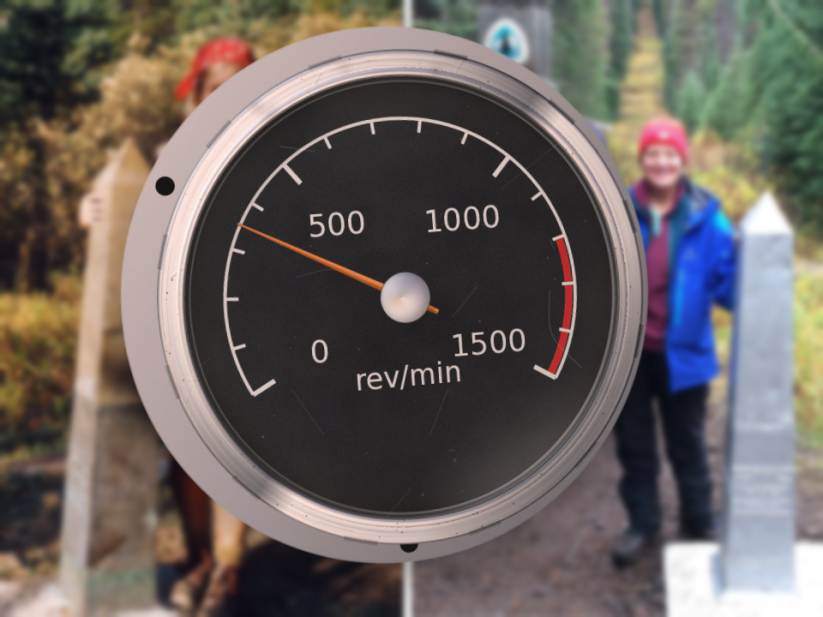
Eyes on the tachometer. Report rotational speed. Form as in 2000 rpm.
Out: 350 rpm
